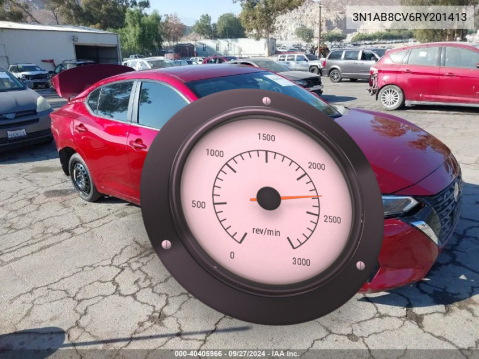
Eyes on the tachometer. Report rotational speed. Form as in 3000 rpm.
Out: 2300 rpm
